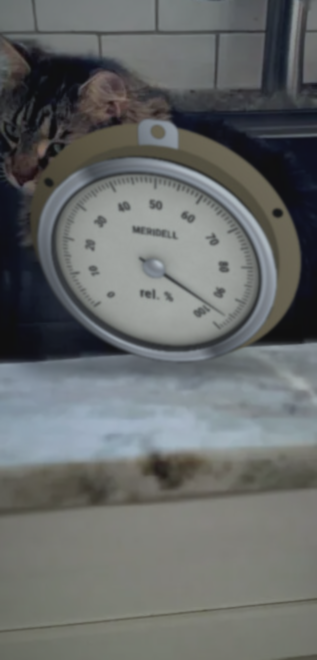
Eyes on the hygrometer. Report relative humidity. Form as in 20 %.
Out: 95 %
